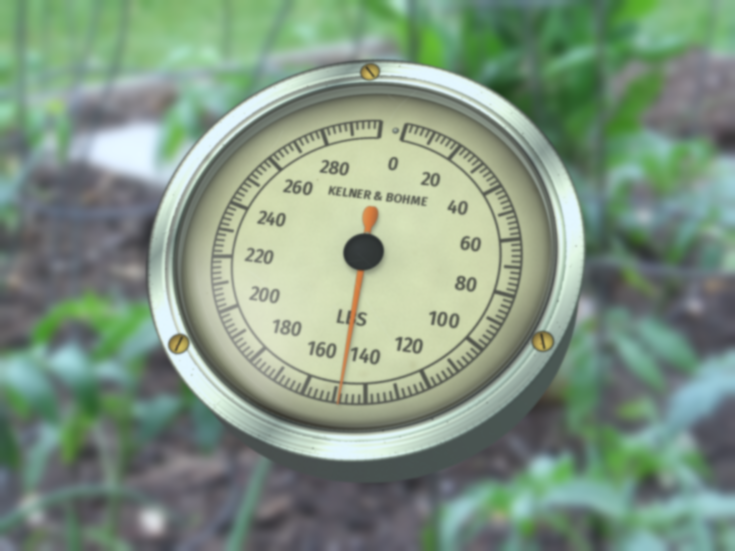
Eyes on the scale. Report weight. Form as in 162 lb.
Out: 148 lb
